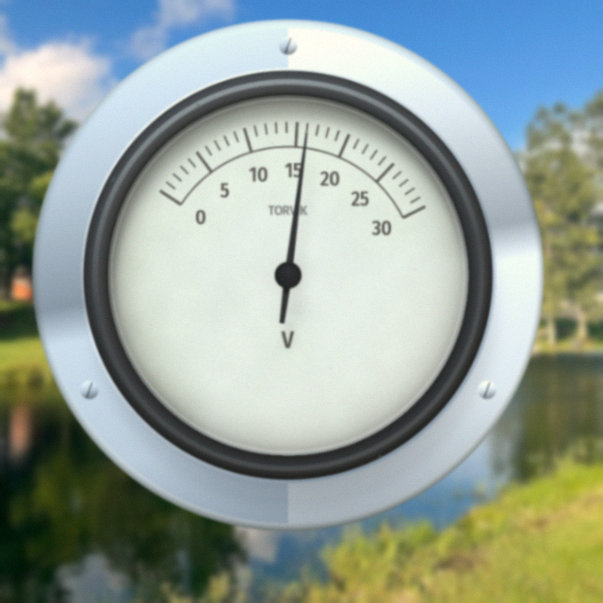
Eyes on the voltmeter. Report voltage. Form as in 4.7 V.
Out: 16 V
